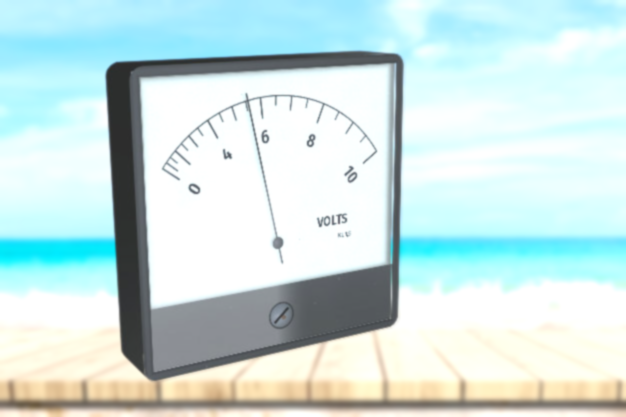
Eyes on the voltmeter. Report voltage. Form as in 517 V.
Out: 5.5 V
